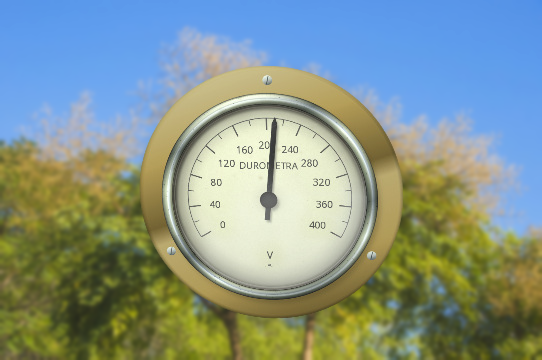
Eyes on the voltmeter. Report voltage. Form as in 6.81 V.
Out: 210 V
